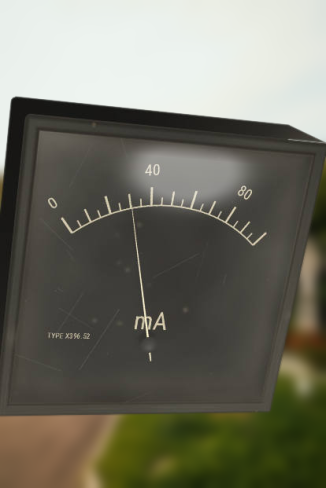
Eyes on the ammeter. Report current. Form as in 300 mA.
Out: 30 mA
